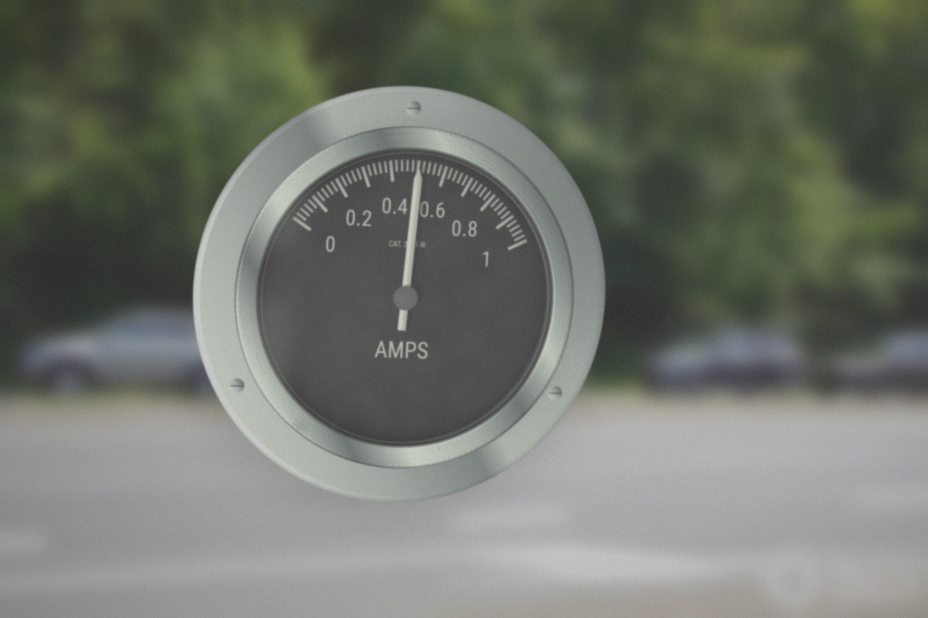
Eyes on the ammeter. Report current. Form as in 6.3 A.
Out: 0.5 A
